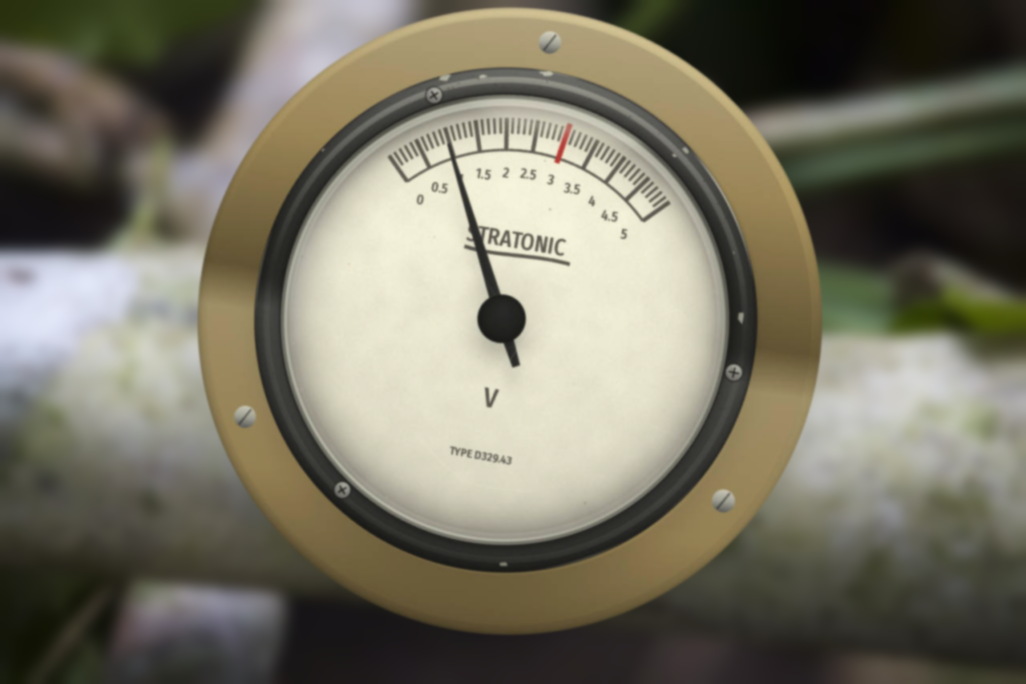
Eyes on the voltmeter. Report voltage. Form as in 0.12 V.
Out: 1 V
